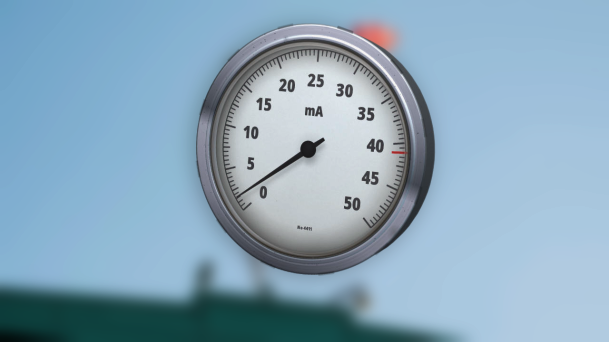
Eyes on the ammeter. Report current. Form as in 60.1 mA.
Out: 1.5 mA
